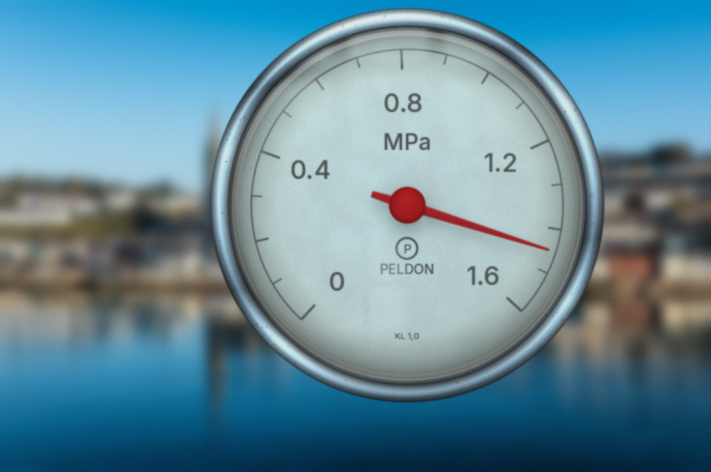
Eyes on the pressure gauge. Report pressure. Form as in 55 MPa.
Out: 1.45 MPa
